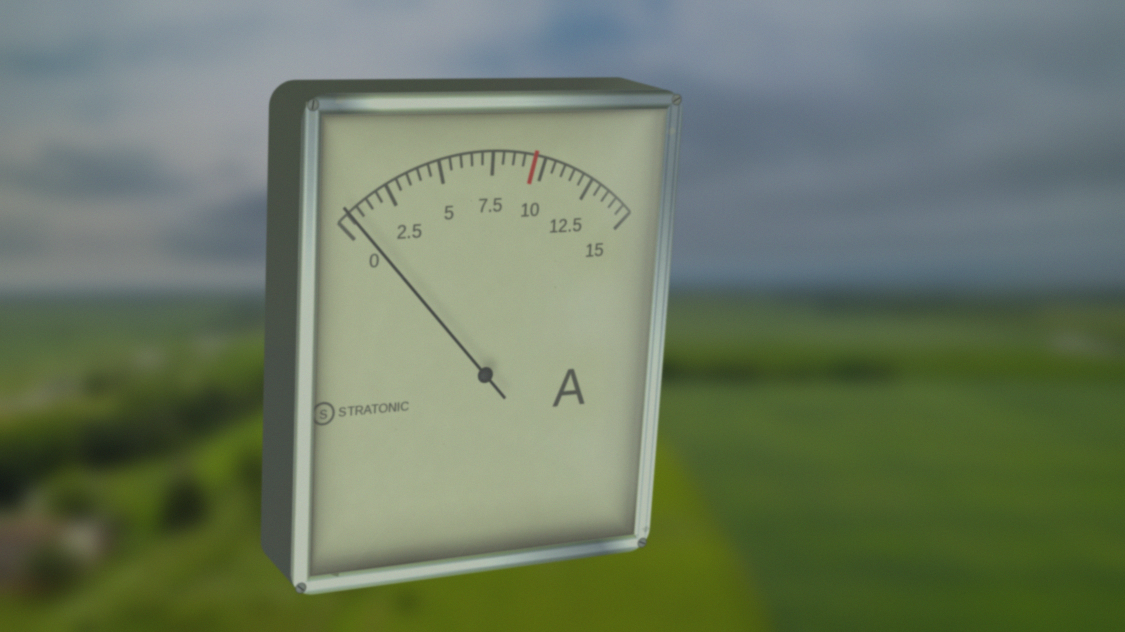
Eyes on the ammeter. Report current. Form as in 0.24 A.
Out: 0.5 A
